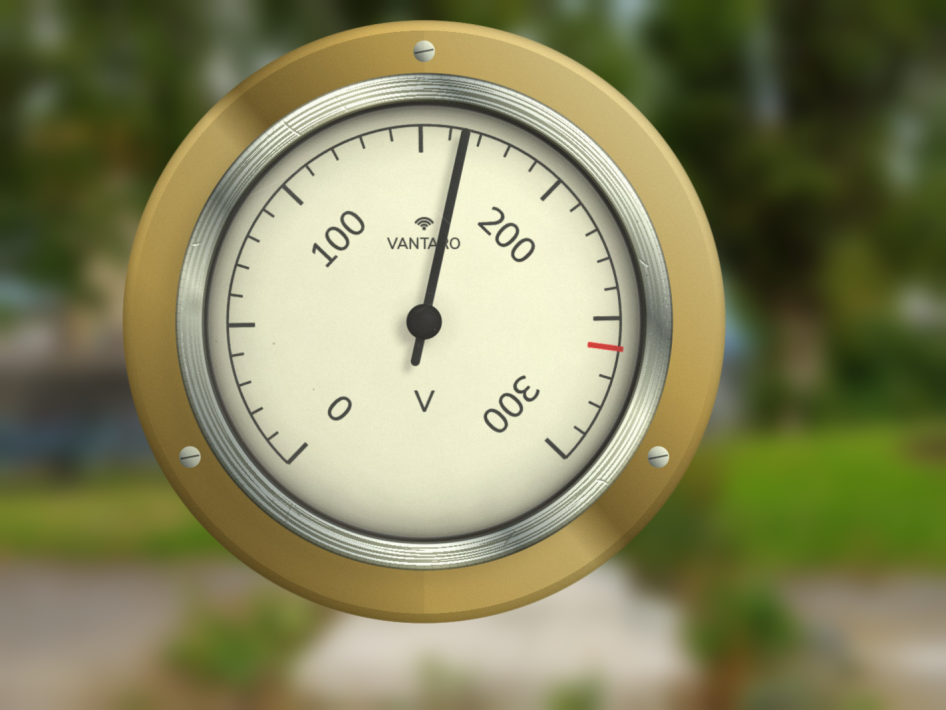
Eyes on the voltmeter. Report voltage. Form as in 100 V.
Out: 165 V
